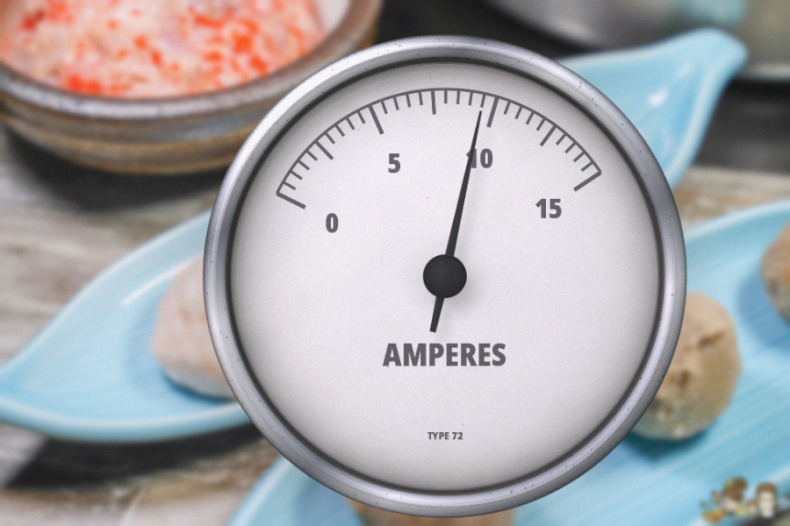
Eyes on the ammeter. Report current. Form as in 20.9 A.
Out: 9.5 A
